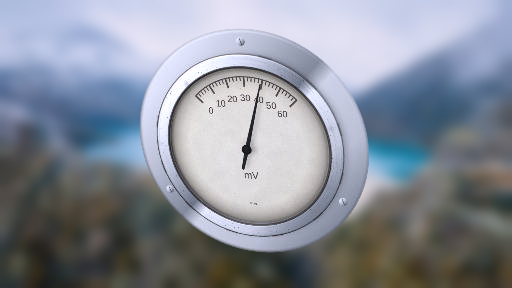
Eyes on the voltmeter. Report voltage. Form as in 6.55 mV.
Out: 40 mV
